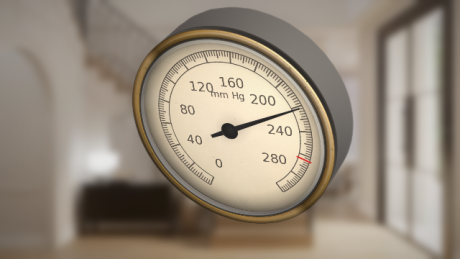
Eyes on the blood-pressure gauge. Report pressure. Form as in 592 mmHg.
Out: 220 mmHg
